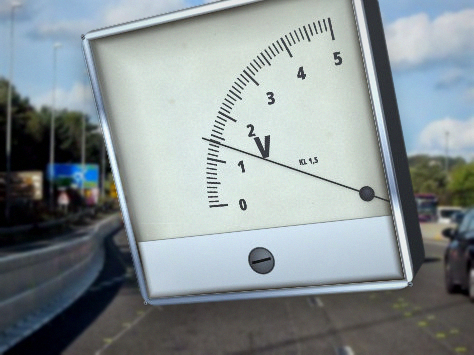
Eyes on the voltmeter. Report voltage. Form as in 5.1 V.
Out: 1.4 V
